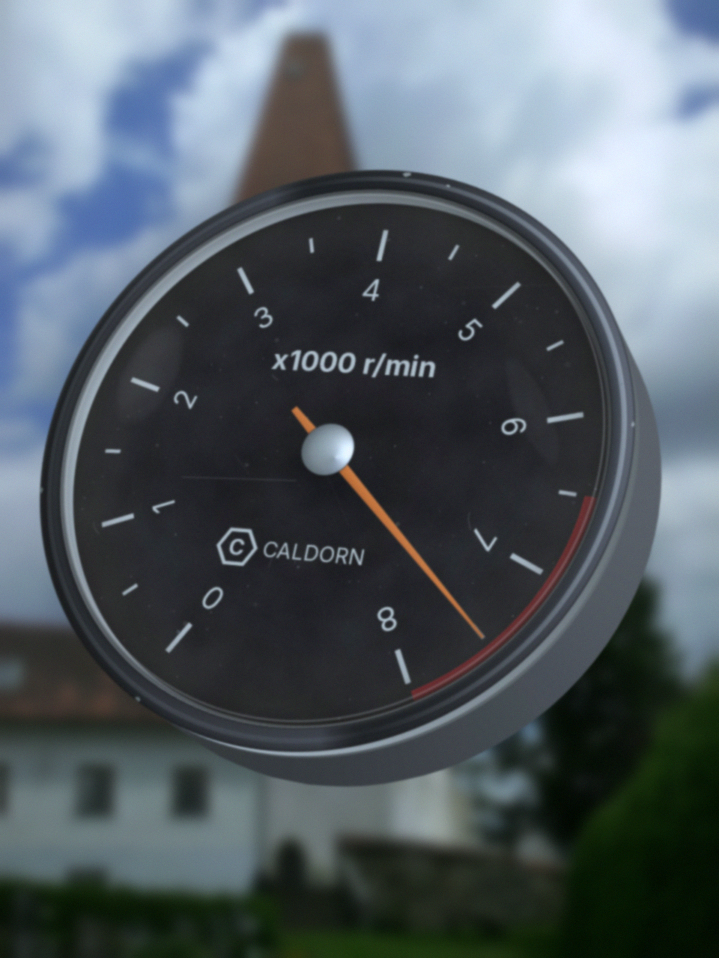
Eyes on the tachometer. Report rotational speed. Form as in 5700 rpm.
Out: 7500 rpm
